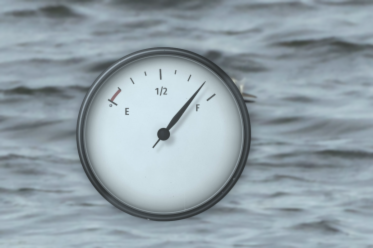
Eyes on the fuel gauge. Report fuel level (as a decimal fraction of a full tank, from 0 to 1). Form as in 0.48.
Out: 0.875
